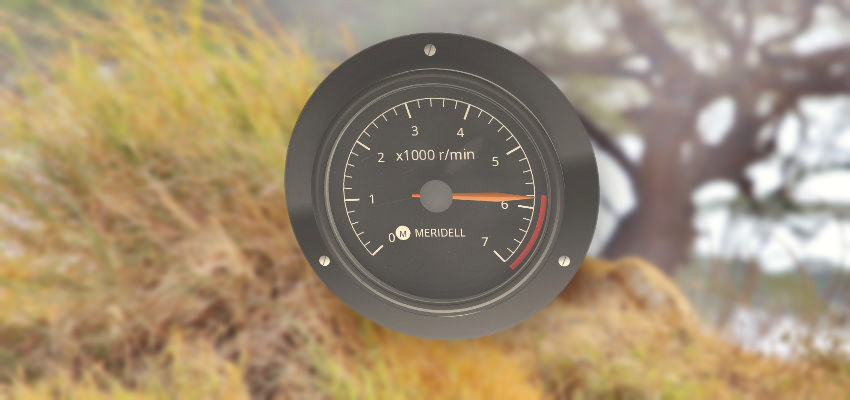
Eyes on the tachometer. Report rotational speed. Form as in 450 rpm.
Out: 5800 rpm
